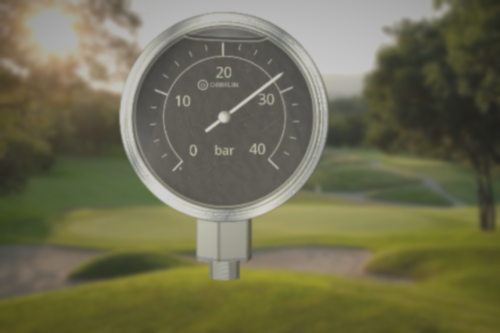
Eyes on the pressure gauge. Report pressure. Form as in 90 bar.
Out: 28 bar
